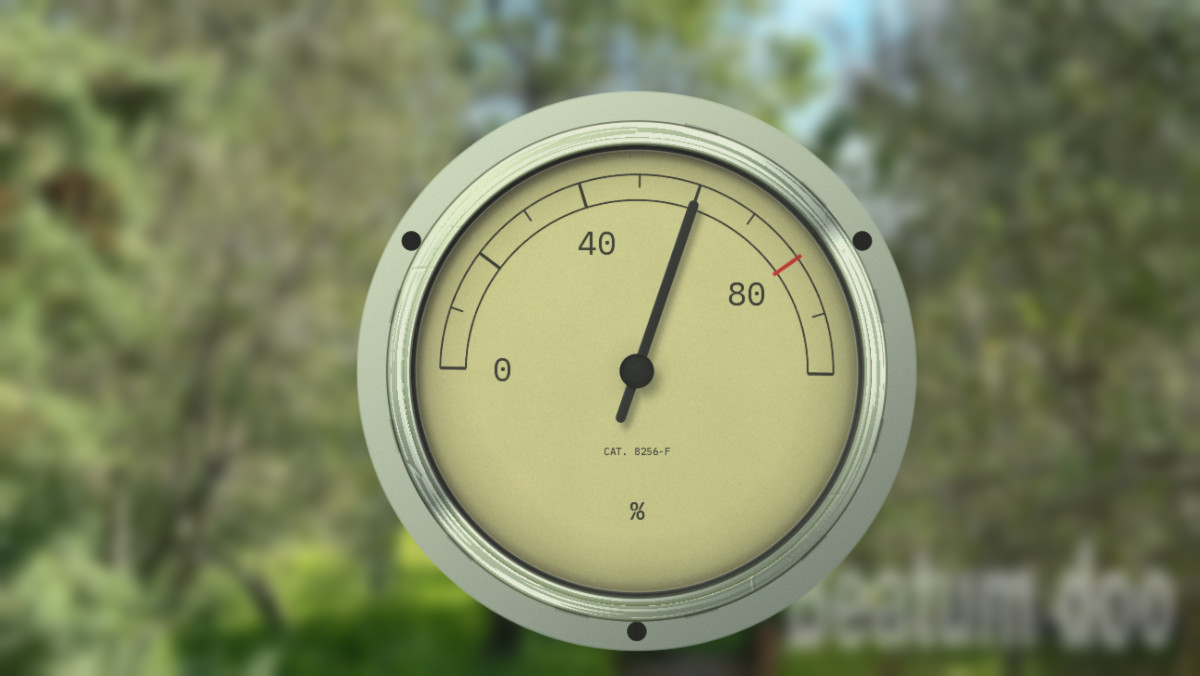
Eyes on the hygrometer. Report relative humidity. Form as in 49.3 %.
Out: 60 %
